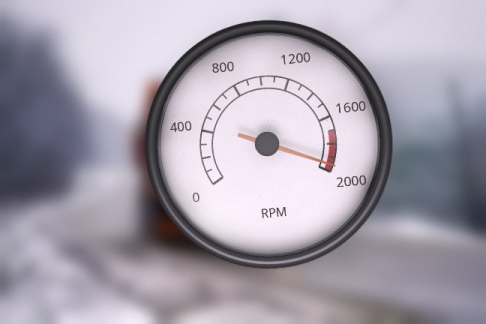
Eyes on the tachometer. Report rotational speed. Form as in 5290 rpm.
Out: 1950 rpm
